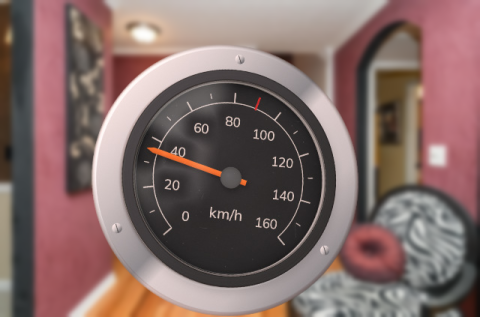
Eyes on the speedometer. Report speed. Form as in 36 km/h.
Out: 35 km/h
